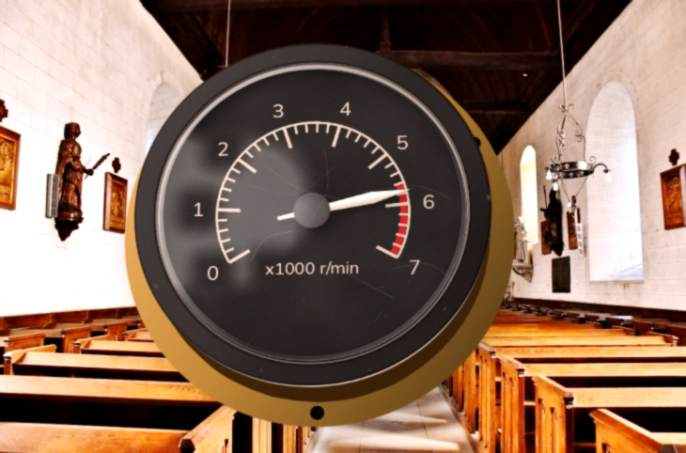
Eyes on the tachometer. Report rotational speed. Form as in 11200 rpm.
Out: 5800 rpm
